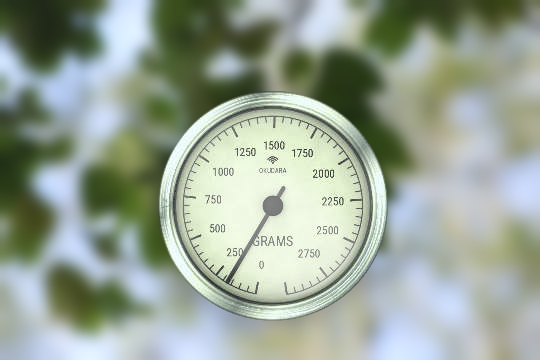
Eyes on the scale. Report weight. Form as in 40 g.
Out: 175 g
